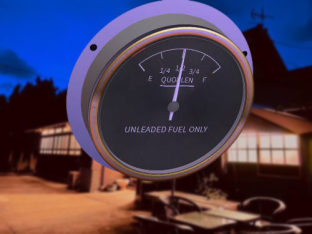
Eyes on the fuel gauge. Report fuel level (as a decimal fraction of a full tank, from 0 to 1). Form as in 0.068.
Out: 0.5
